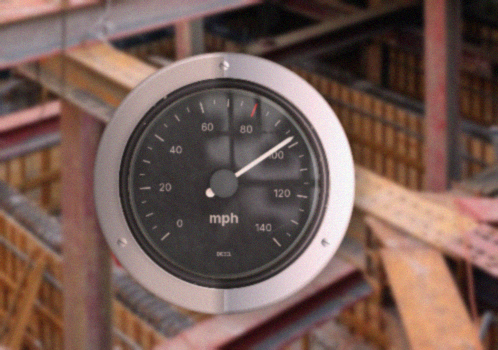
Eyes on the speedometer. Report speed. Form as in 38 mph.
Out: 97.5 mph
